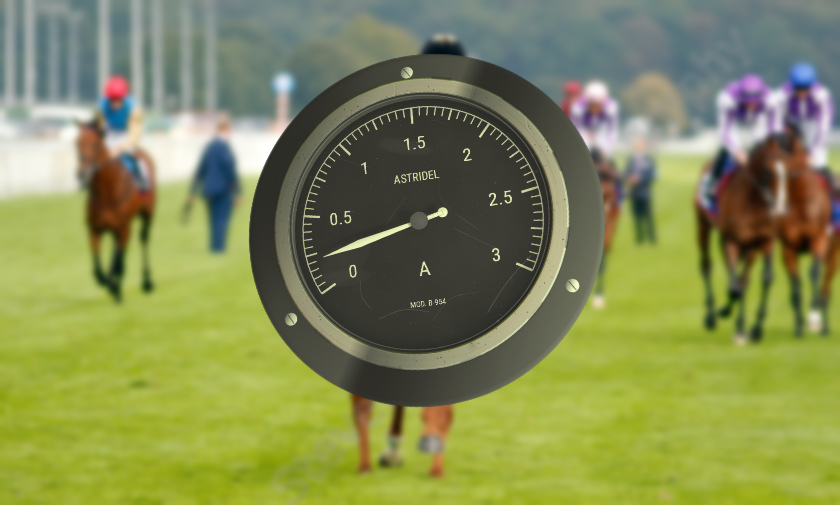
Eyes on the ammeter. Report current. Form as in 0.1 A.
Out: 0.2 A
